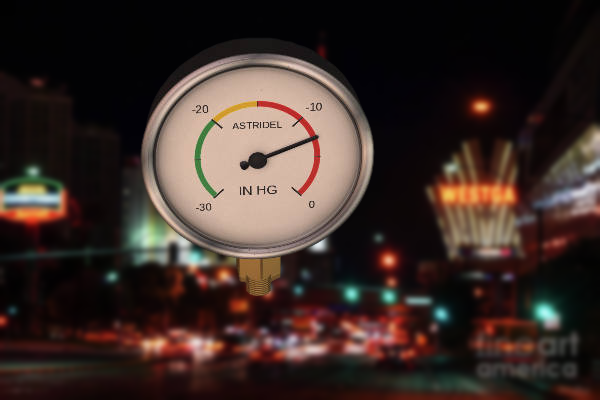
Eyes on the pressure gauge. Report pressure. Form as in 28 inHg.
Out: -7.5 inHg
